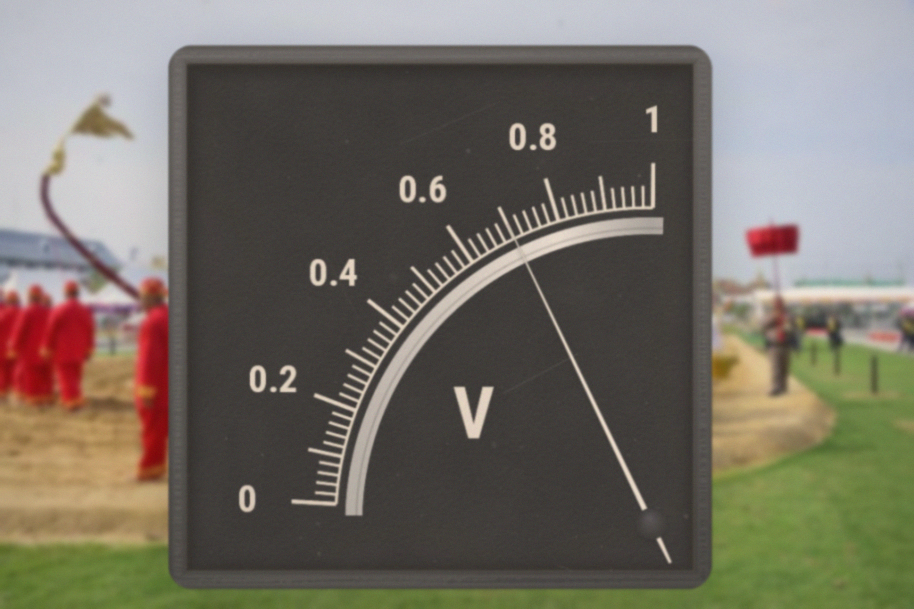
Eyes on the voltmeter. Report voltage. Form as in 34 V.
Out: 0.7 V
